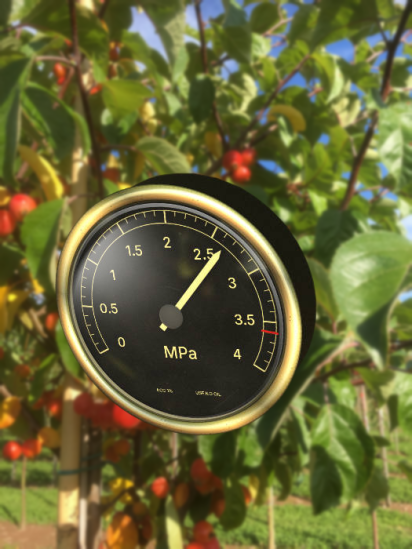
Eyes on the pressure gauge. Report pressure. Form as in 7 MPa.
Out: 2.65 MPa
